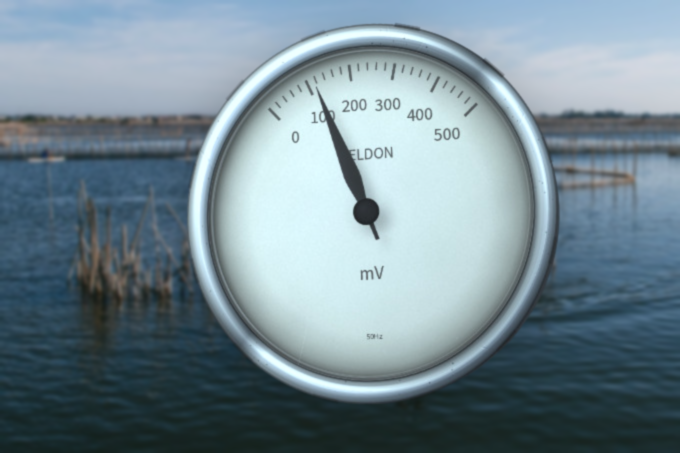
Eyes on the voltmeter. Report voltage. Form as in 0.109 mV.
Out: 120 mV
